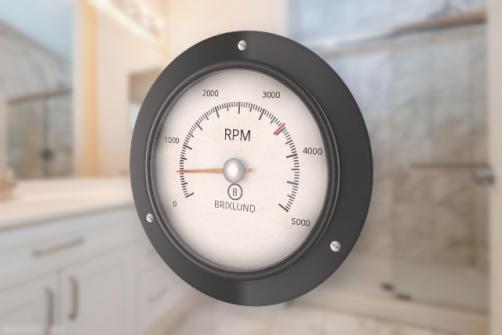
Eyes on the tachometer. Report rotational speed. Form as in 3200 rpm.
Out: 500 rpm
